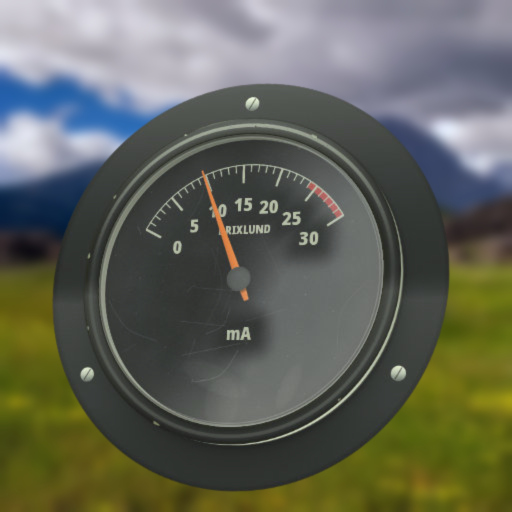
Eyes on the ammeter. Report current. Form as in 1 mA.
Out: 10 mA
